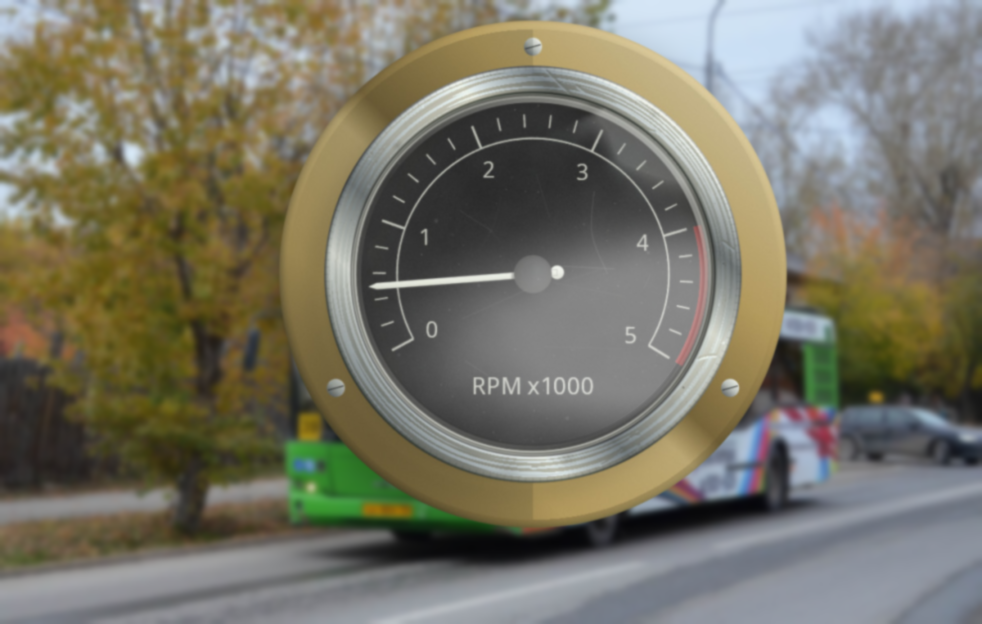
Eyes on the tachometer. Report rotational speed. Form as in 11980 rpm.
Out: 500 rpm
